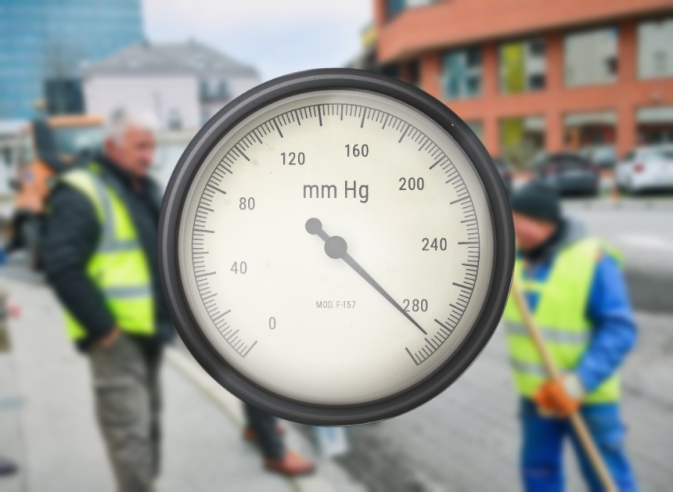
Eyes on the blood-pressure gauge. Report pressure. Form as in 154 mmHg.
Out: 288 mmHg
